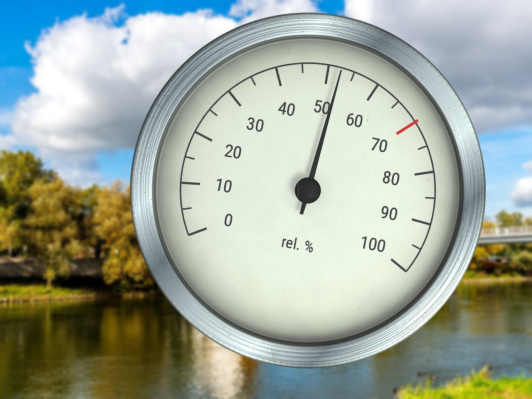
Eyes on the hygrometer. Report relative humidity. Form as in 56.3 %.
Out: 52.5 %
